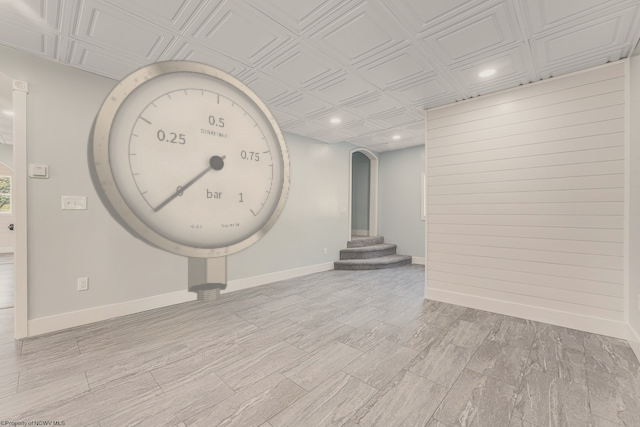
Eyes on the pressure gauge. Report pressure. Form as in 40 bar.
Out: 0 bar
